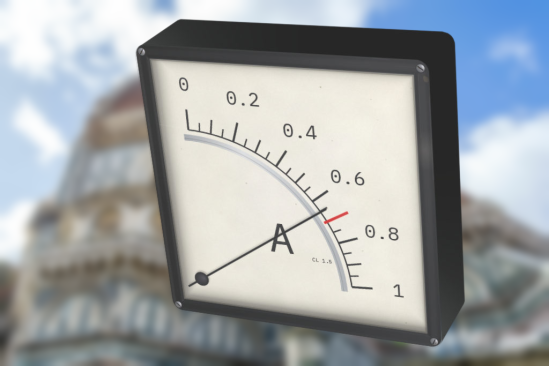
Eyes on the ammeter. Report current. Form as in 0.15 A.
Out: 0.65 A
